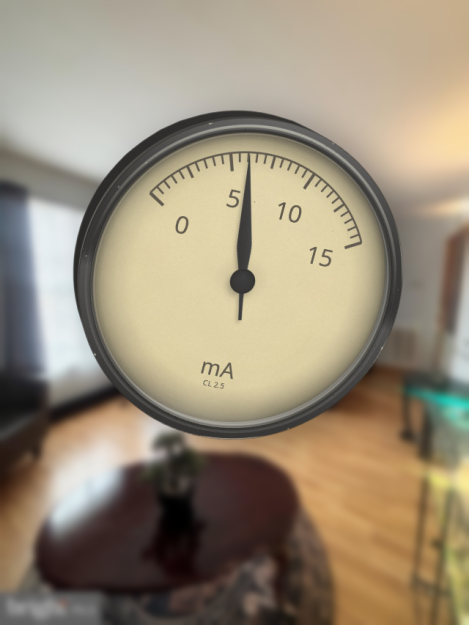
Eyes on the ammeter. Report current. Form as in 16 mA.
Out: 6 mA
